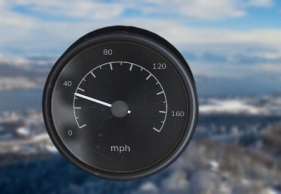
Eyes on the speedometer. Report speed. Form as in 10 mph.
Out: 35 mph
